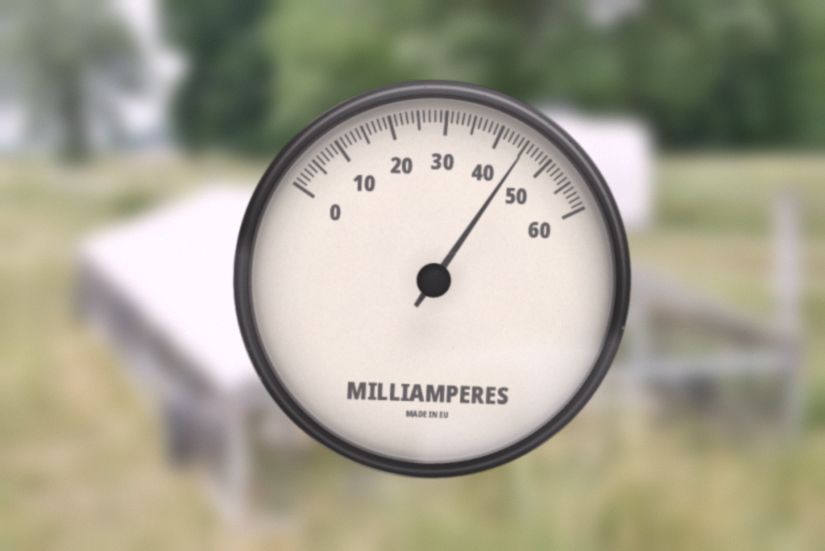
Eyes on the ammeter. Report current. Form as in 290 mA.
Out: 45 mA
